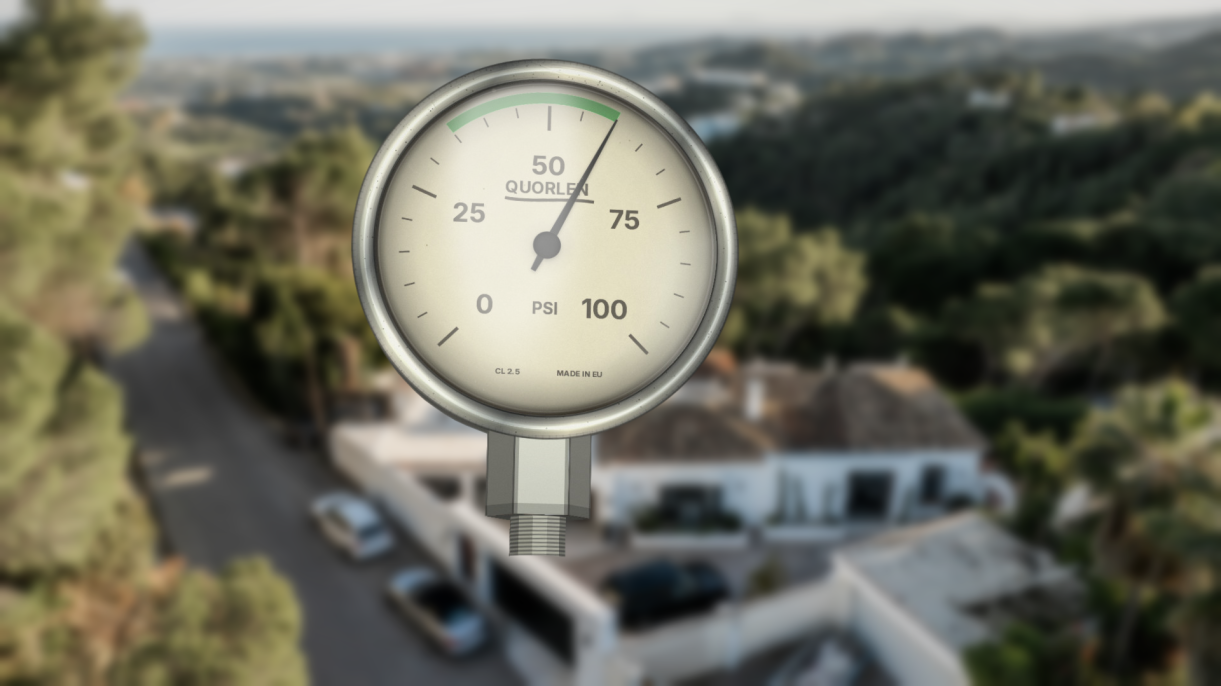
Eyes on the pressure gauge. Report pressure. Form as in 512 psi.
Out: 60 psi
